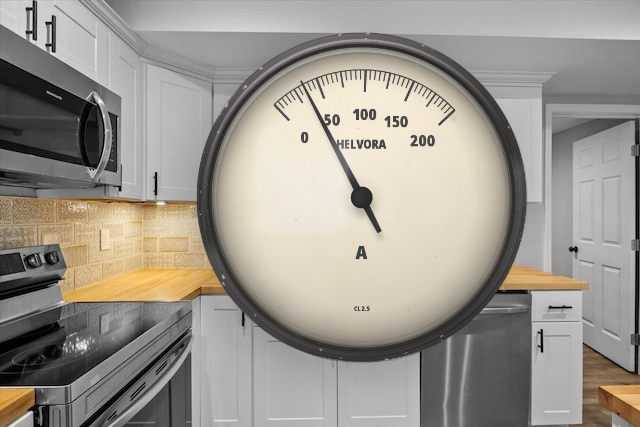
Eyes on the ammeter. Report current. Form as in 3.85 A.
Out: 35 A
